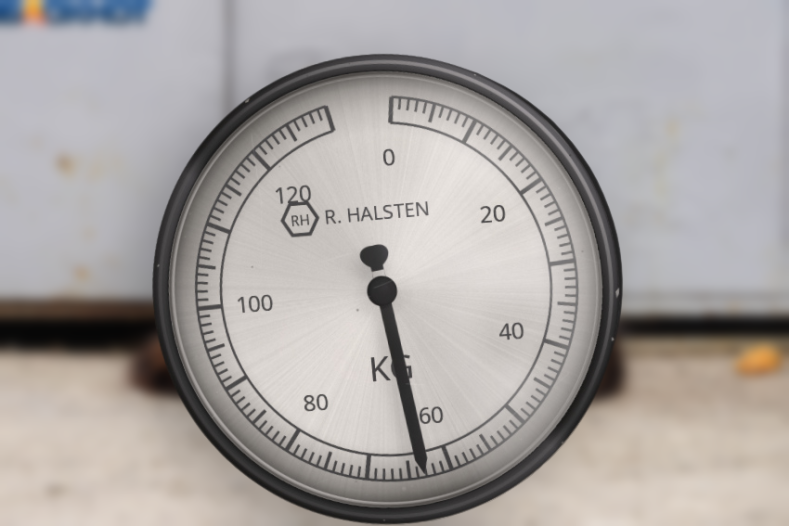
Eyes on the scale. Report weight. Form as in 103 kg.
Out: 63 kg
